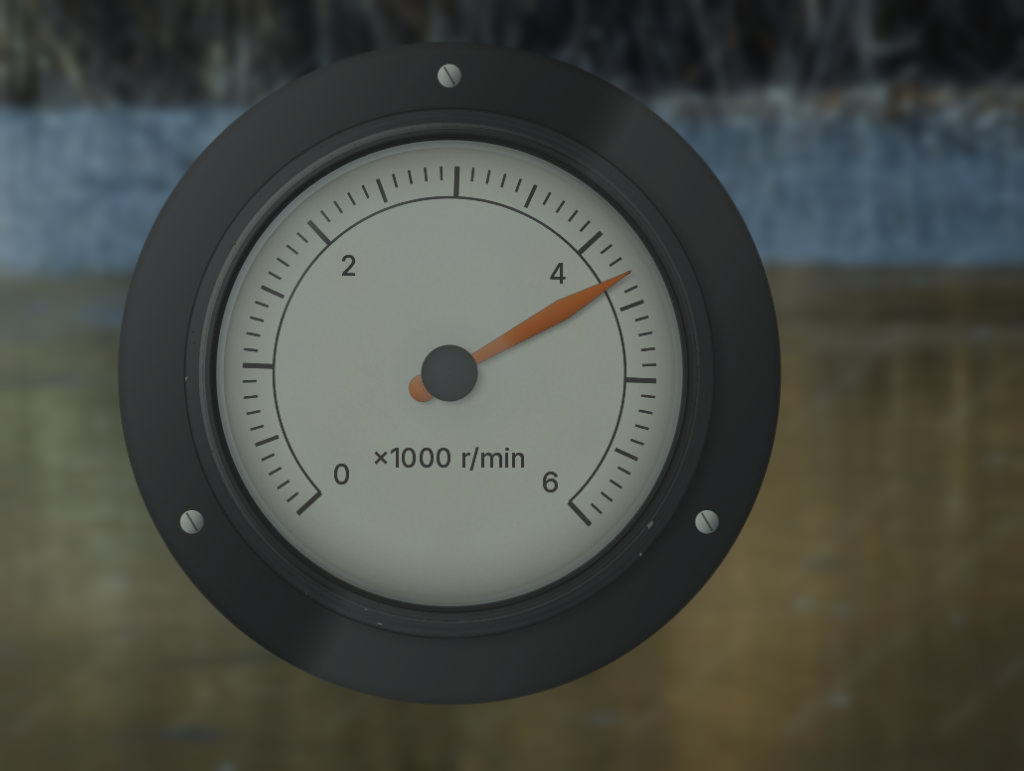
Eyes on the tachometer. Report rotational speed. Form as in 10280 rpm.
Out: 4300 rpm
